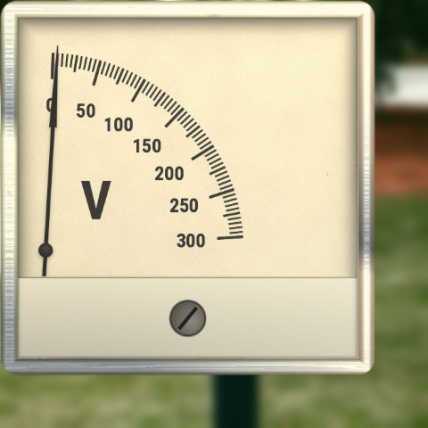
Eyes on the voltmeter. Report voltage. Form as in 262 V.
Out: 5 V
